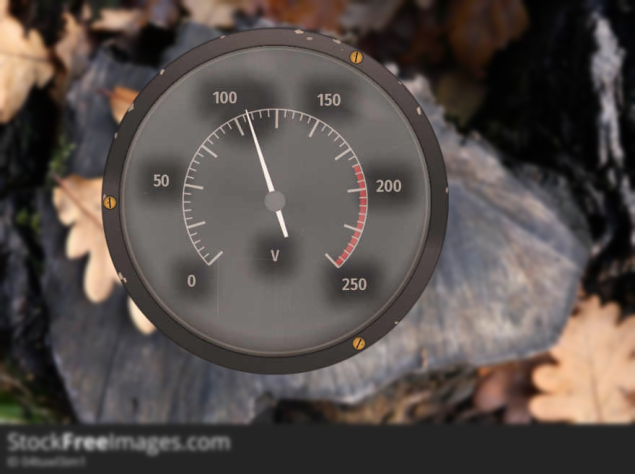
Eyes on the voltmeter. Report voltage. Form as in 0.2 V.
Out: 107.5 V
